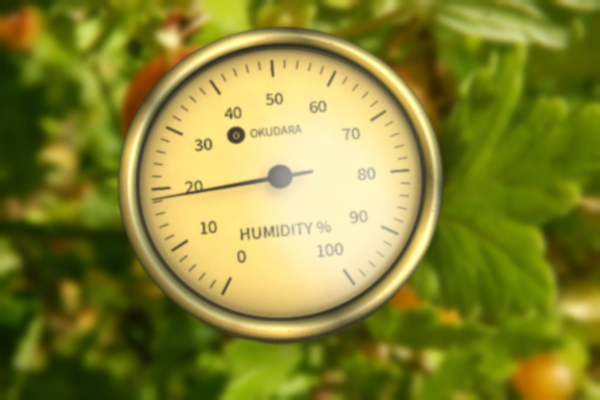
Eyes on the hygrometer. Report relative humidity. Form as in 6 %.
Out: 18 %
